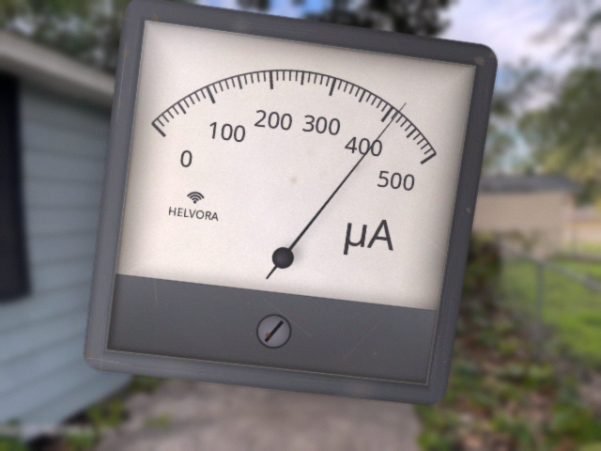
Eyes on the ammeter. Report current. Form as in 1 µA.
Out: 410 µA
